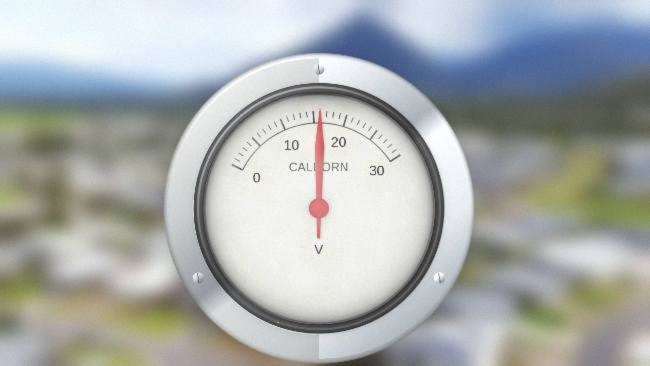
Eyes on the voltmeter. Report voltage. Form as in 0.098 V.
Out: 16 V
